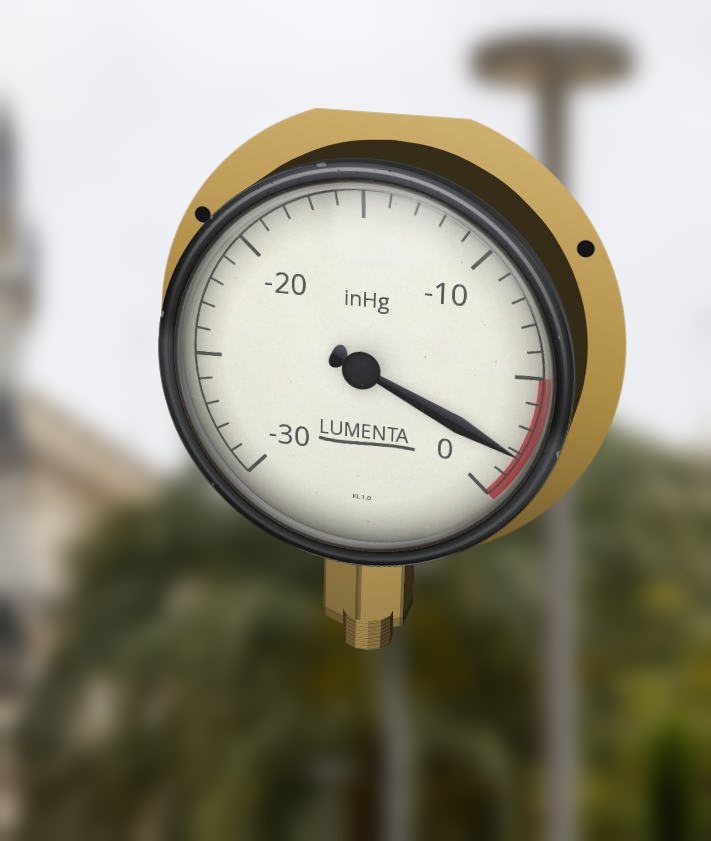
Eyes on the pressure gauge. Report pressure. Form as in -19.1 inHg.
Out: -2 inHg
